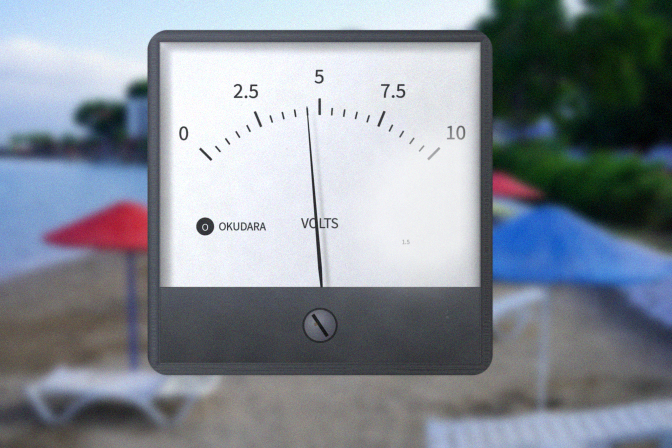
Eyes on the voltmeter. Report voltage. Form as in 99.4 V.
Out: 4.5 V
